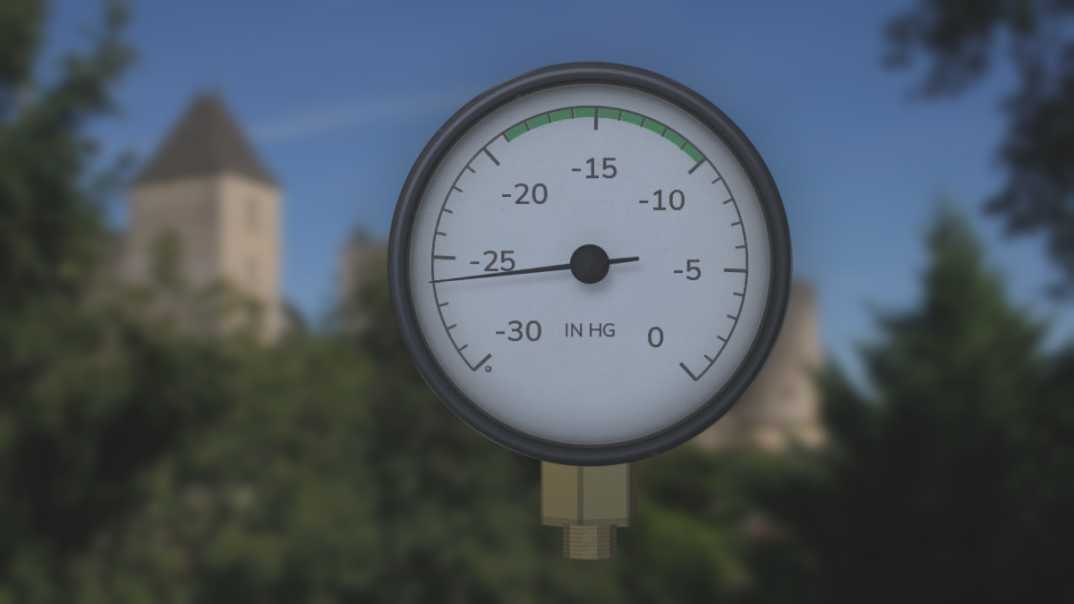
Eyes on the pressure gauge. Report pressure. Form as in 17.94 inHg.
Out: -26 inHg
